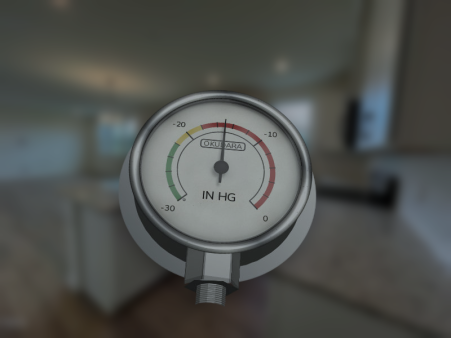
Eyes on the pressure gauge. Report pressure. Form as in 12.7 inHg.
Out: -15 inHg
